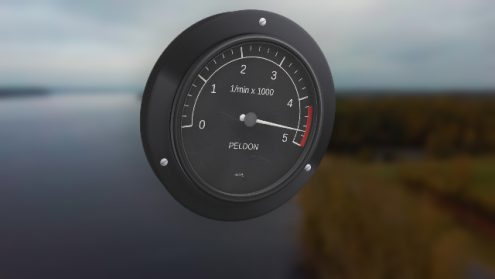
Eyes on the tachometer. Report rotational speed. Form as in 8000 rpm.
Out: 4700 rpm
